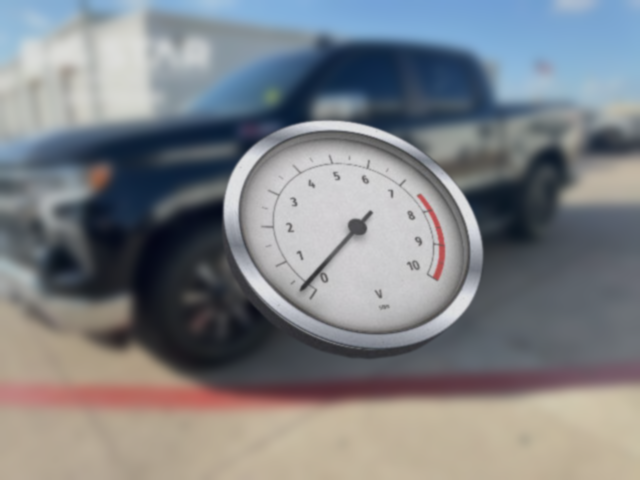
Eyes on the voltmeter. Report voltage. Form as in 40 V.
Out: 0.25 V
